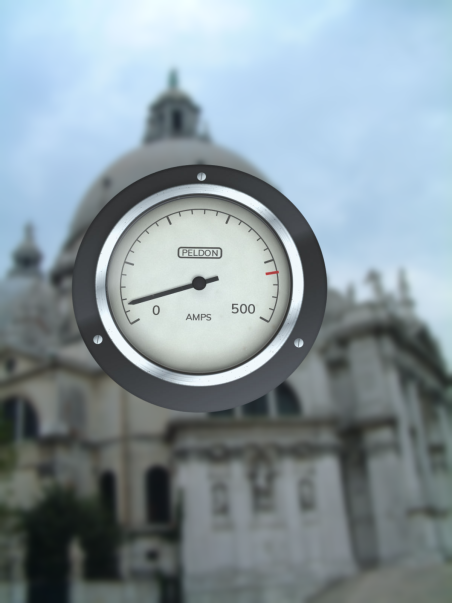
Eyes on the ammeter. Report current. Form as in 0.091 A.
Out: 30 A
